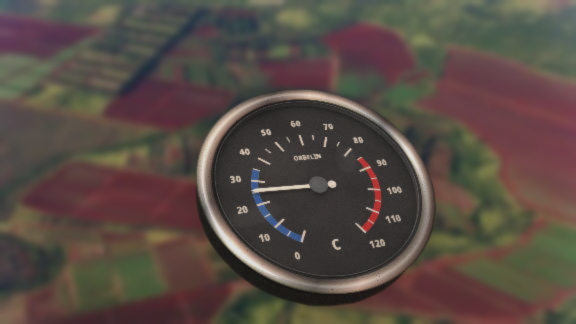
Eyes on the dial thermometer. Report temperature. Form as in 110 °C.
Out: 25 °C
